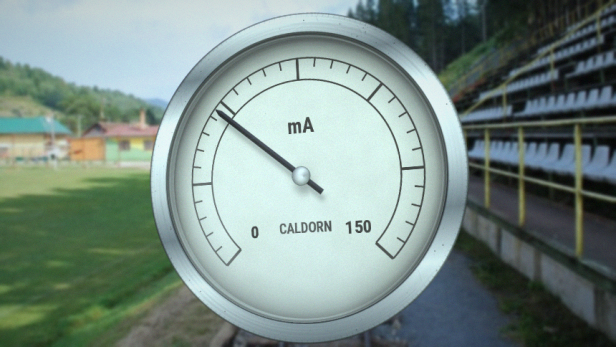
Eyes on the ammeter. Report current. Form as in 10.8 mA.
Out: 47.5 mA
